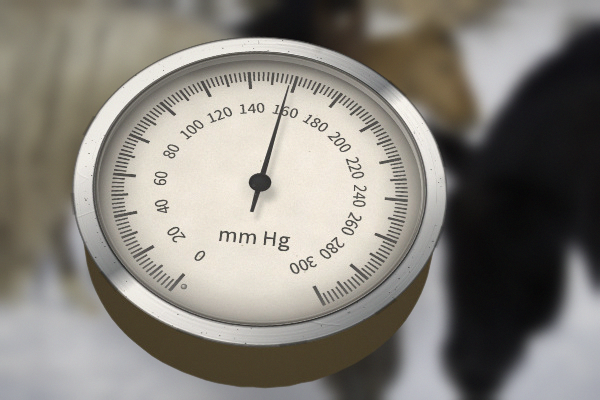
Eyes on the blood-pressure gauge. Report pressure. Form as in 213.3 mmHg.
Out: 158 mmHg
